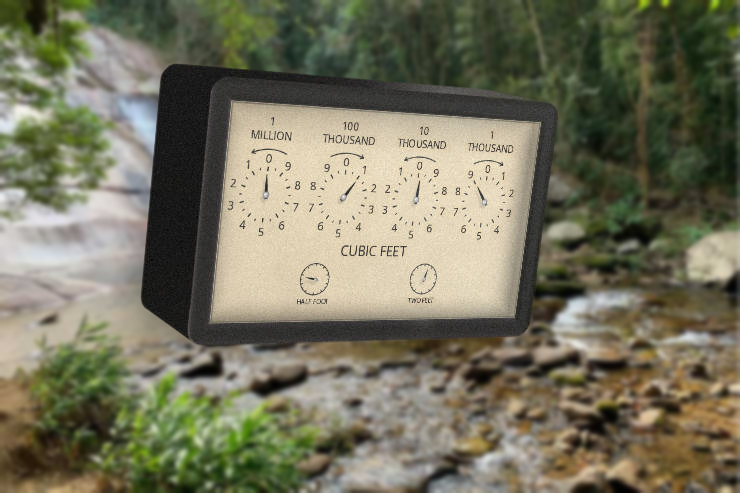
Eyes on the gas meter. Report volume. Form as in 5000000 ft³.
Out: 9900 ft³
